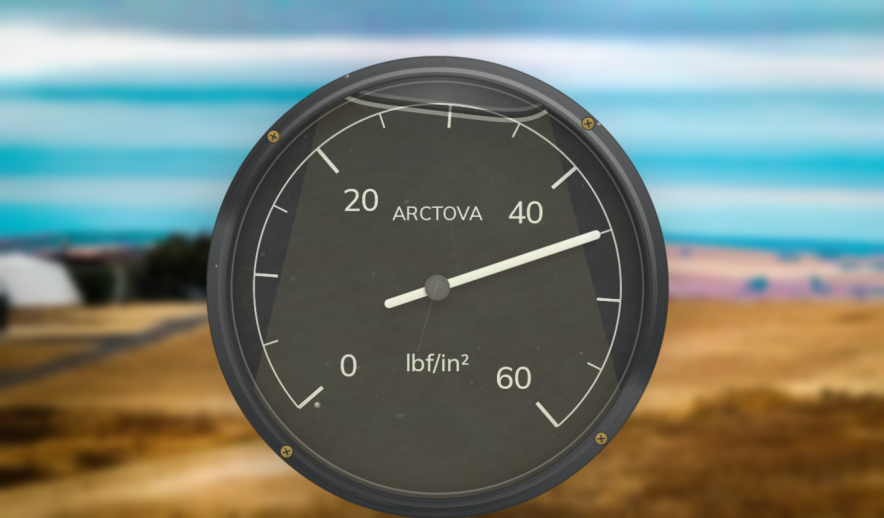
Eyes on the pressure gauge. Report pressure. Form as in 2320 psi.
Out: 45 psi
